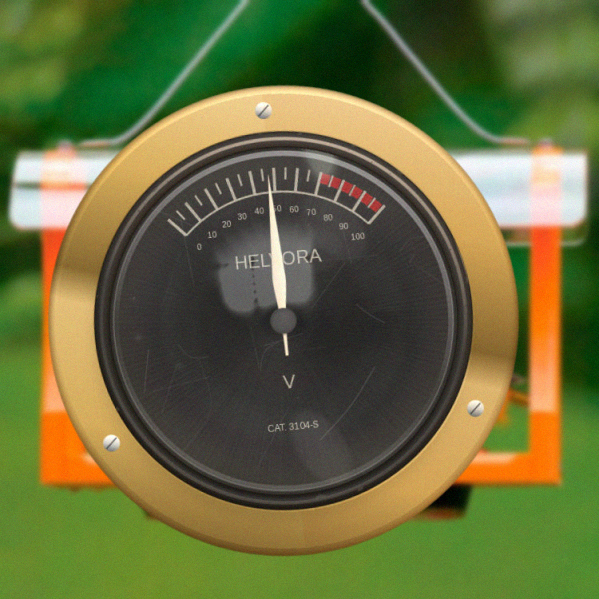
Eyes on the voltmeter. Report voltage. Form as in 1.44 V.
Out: 47.5 V
